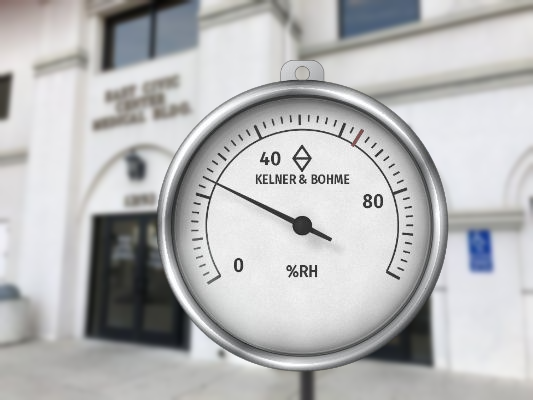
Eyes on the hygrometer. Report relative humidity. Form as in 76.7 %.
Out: 24 %
